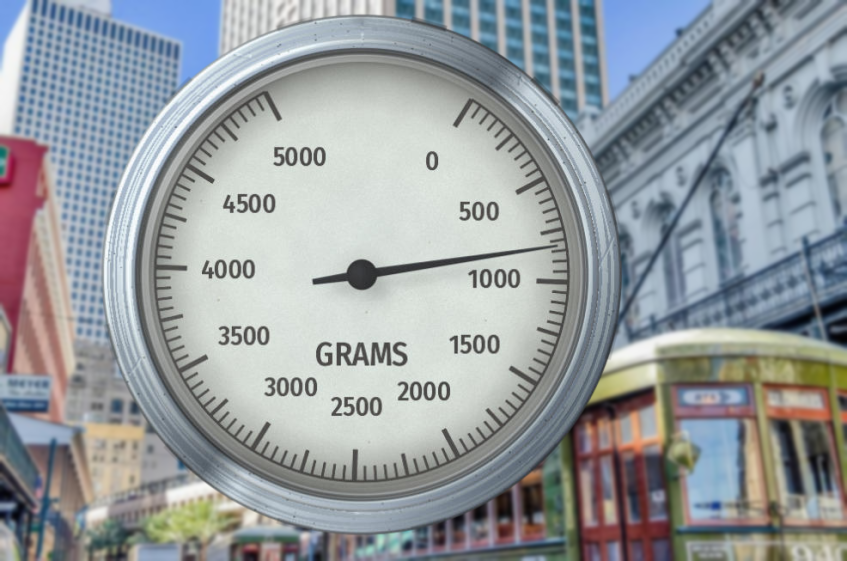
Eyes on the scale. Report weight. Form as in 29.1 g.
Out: 825 g
